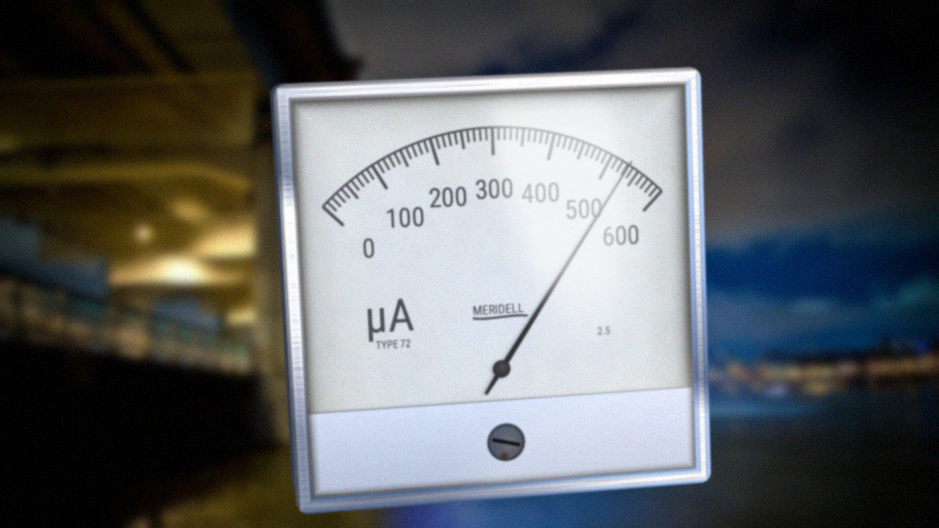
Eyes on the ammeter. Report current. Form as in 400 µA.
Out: 530 µA
